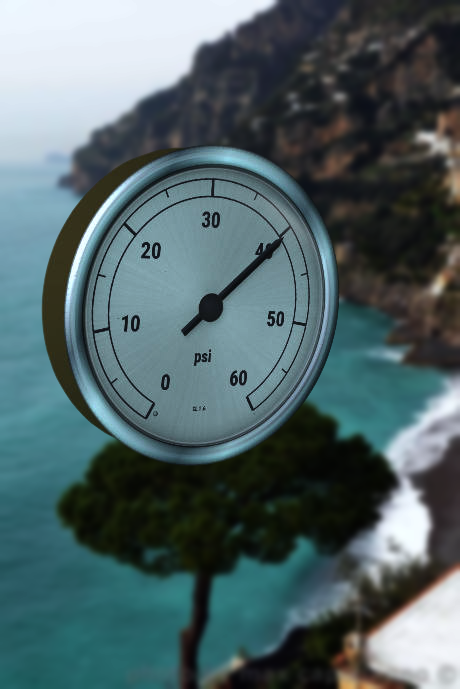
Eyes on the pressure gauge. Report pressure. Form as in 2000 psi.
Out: 40 psi
